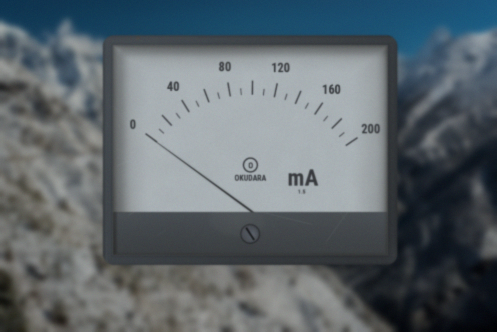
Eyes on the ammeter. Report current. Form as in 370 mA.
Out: 0 mA
